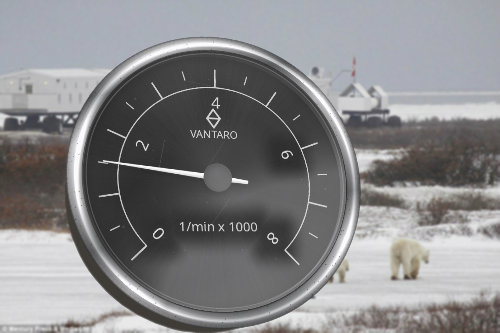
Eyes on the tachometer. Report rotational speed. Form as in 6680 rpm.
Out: 1500 rpm
